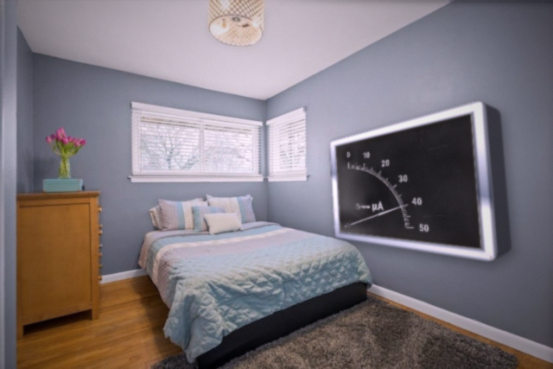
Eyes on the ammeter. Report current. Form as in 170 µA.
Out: 40 µA
